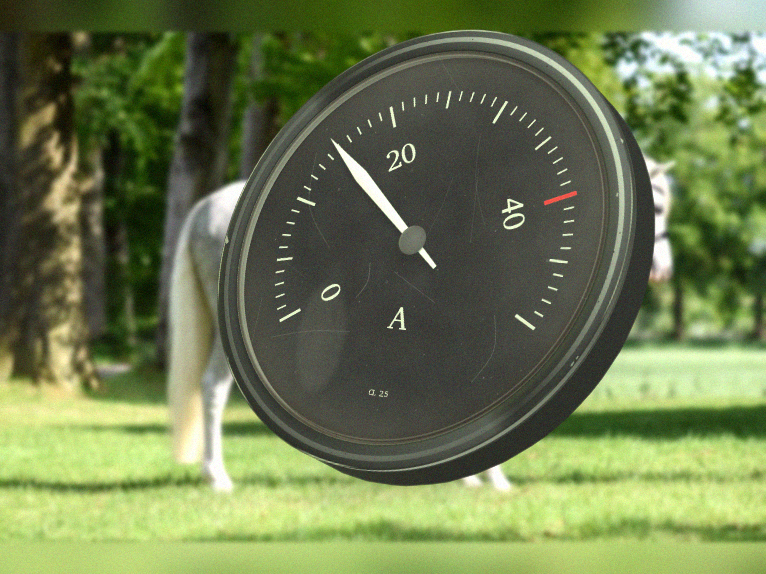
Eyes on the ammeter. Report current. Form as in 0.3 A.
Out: 15 A
